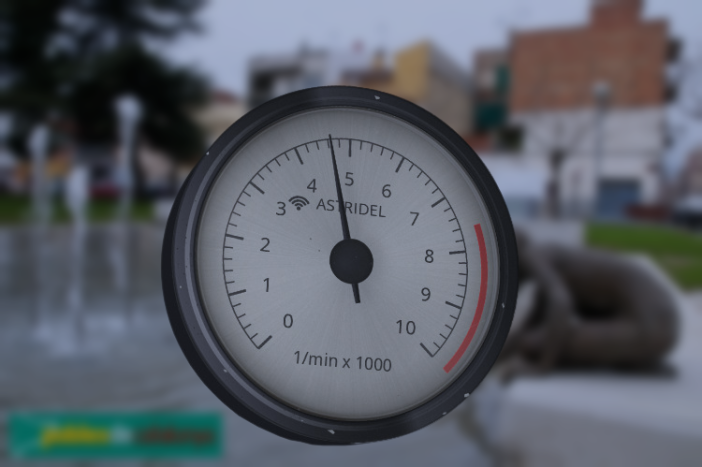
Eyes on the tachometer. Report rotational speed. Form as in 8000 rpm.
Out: 4600 rpm
